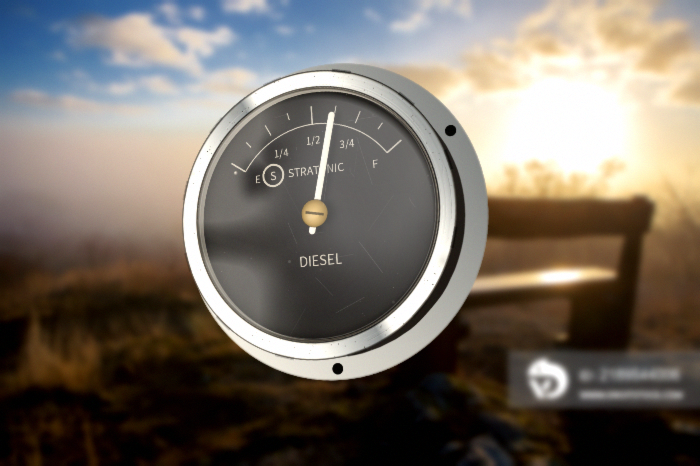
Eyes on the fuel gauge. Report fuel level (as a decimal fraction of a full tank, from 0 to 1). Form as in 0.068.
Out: 0.625
